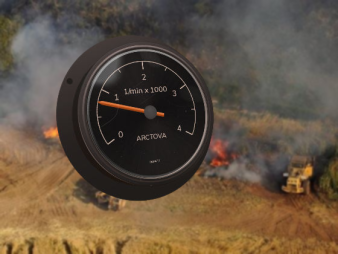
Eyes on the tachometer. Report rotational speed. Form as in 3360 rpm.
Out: 750 rpm
